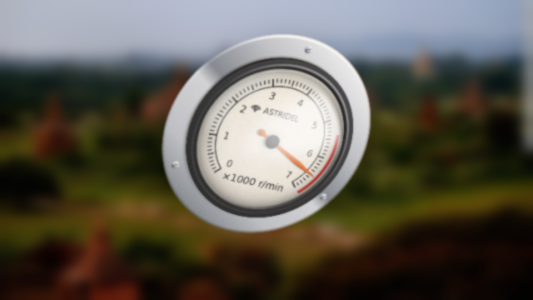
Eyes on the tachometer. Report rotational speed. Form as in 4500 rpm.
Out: 6500 rpm
